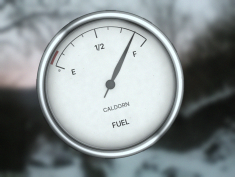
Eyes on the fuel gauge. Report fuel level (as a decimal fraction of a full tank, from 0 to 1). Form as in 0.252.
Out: 0.875
